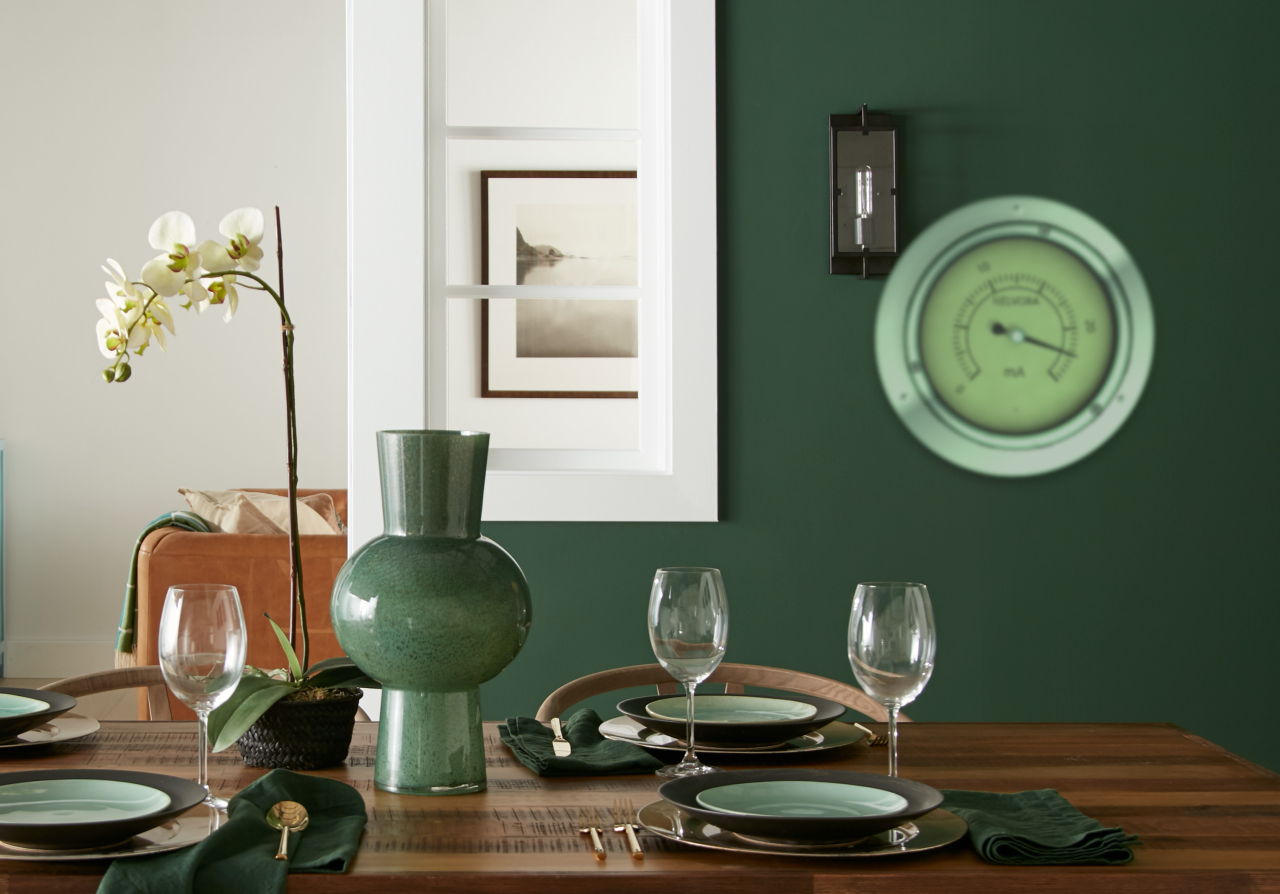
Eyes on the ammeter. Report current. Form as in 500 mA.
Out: 22.5 mA
